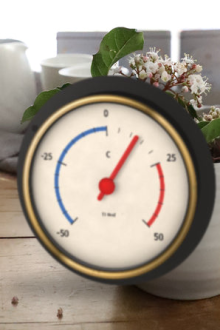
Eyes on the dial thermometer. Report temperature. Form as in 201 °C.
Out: 12.5 °C
